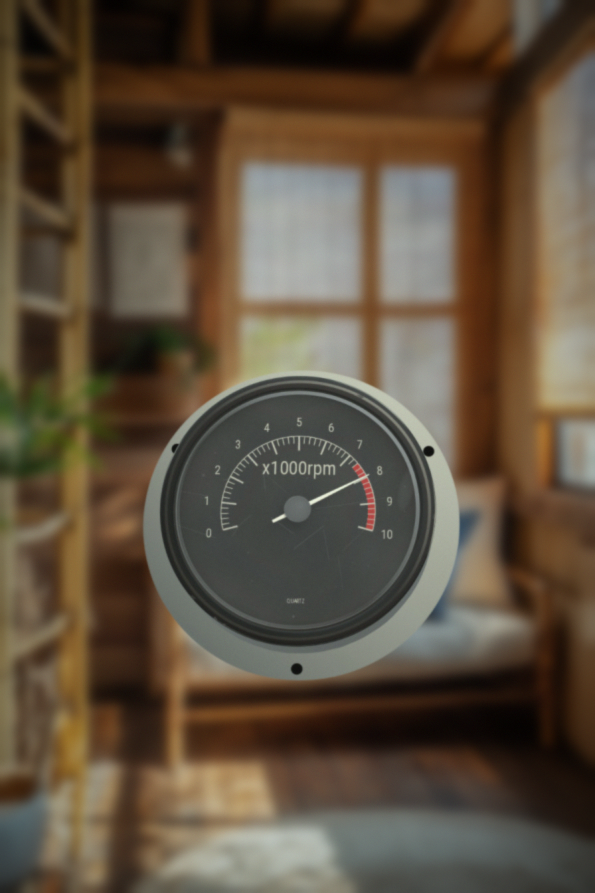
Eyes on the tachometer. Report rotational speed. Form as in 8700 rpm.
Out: 8000 rpm
